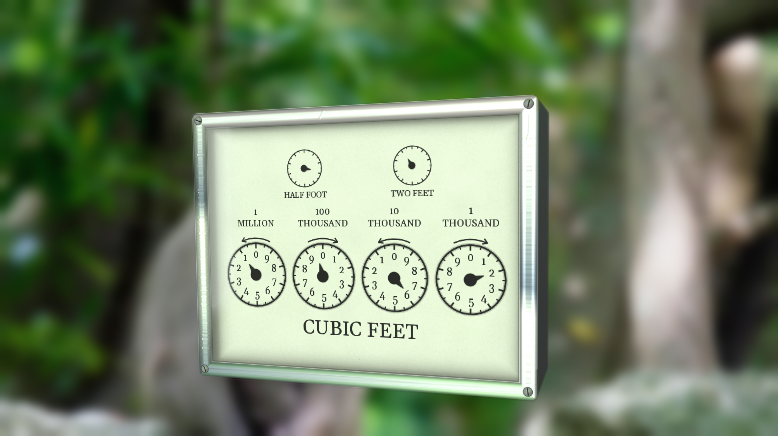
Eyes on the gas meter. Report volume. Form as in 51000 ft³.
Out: 96200 ft³
